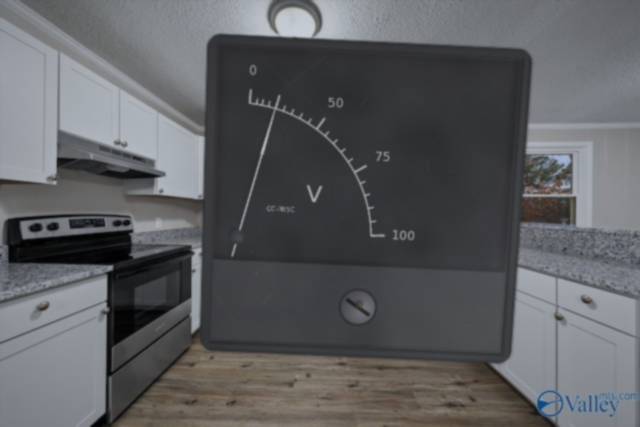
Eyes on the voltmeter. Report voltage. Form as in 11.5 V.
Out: 25 V
